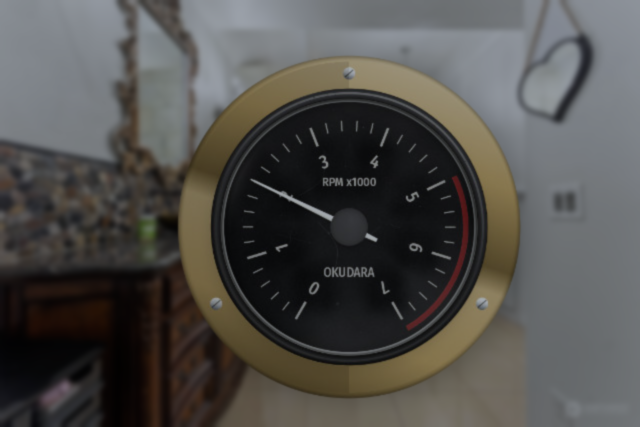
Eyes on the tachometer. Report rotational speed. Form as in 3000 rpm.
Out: 2000 rpm
